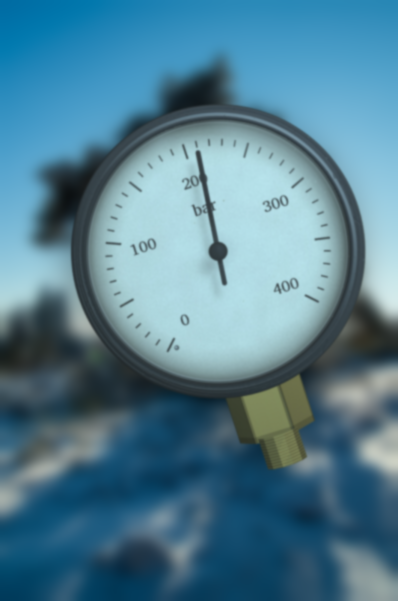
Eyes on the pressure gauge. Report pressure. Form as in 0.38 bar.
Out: 210 bar
